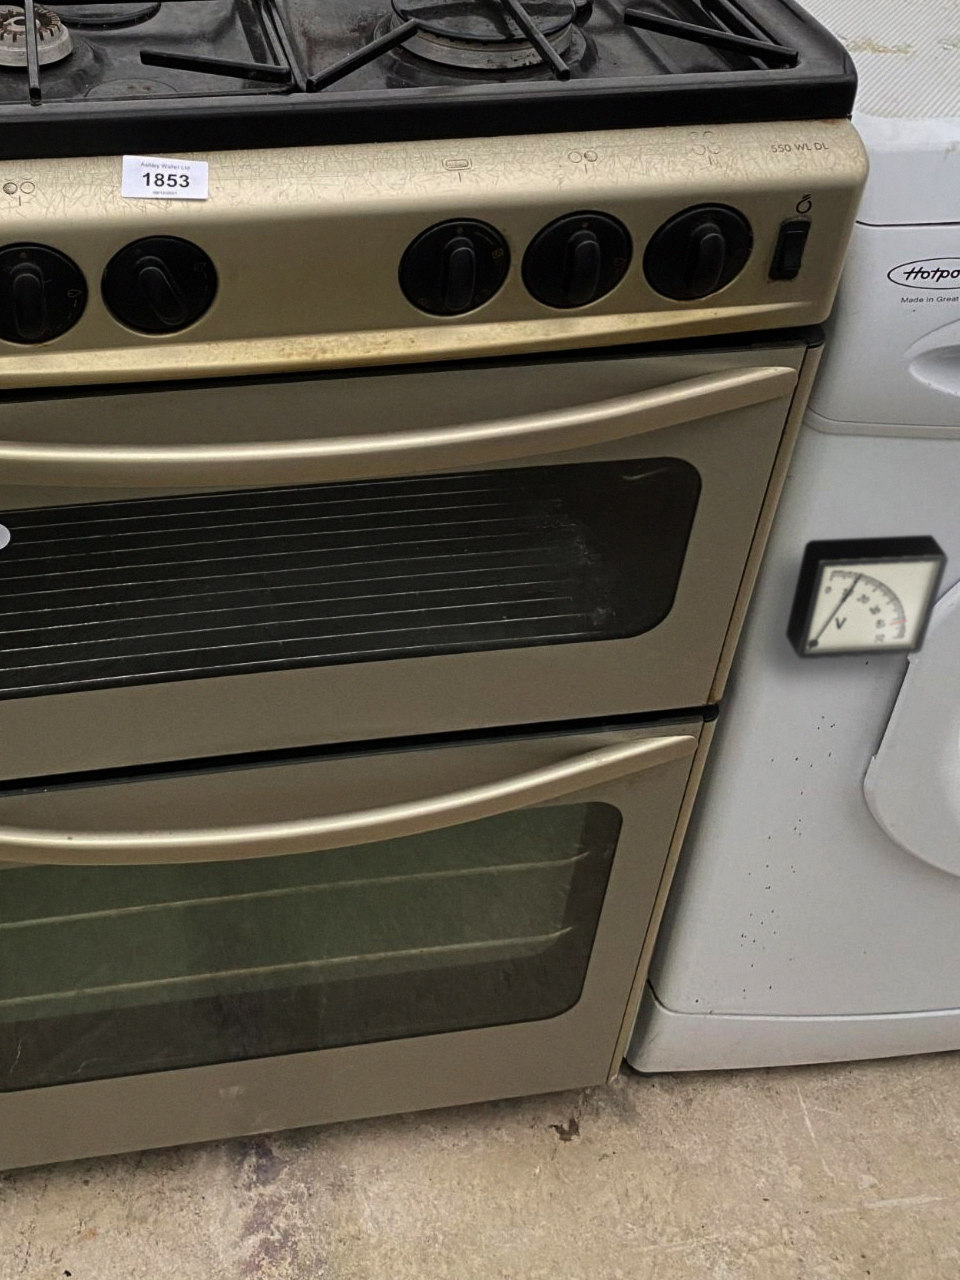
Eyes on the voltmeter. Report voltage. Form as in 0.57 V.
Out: 10 V
